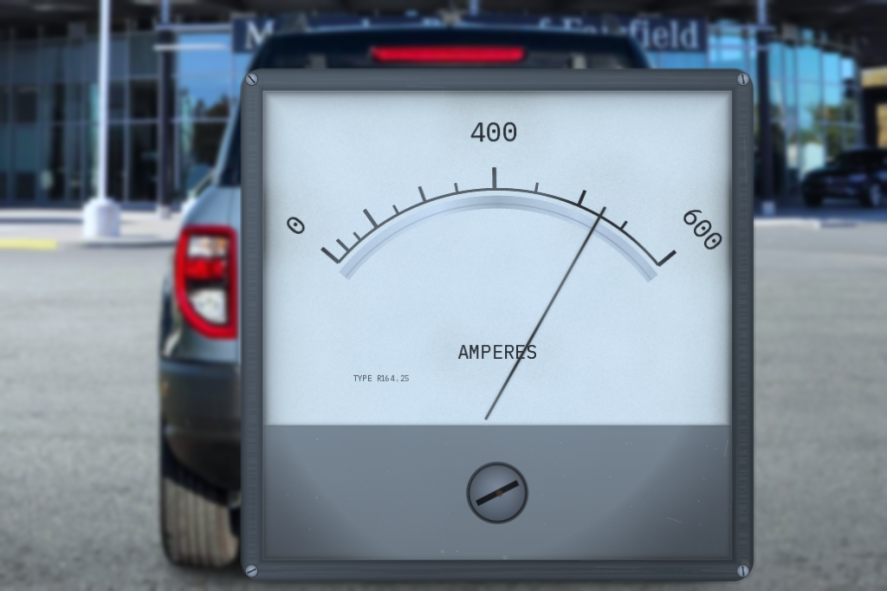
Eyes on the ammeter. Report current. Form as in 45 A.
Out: 525 A
